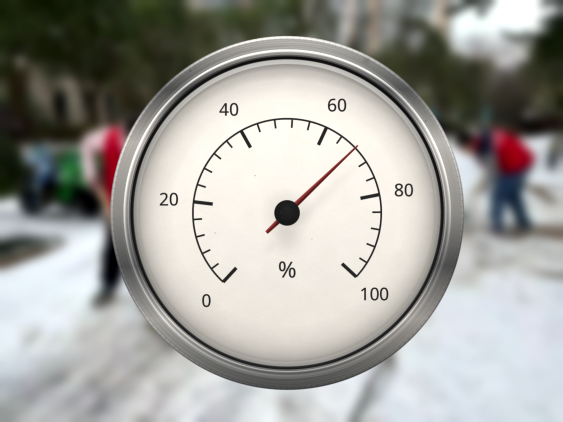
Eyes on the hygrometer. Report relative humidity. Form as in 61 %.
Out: 68 %
